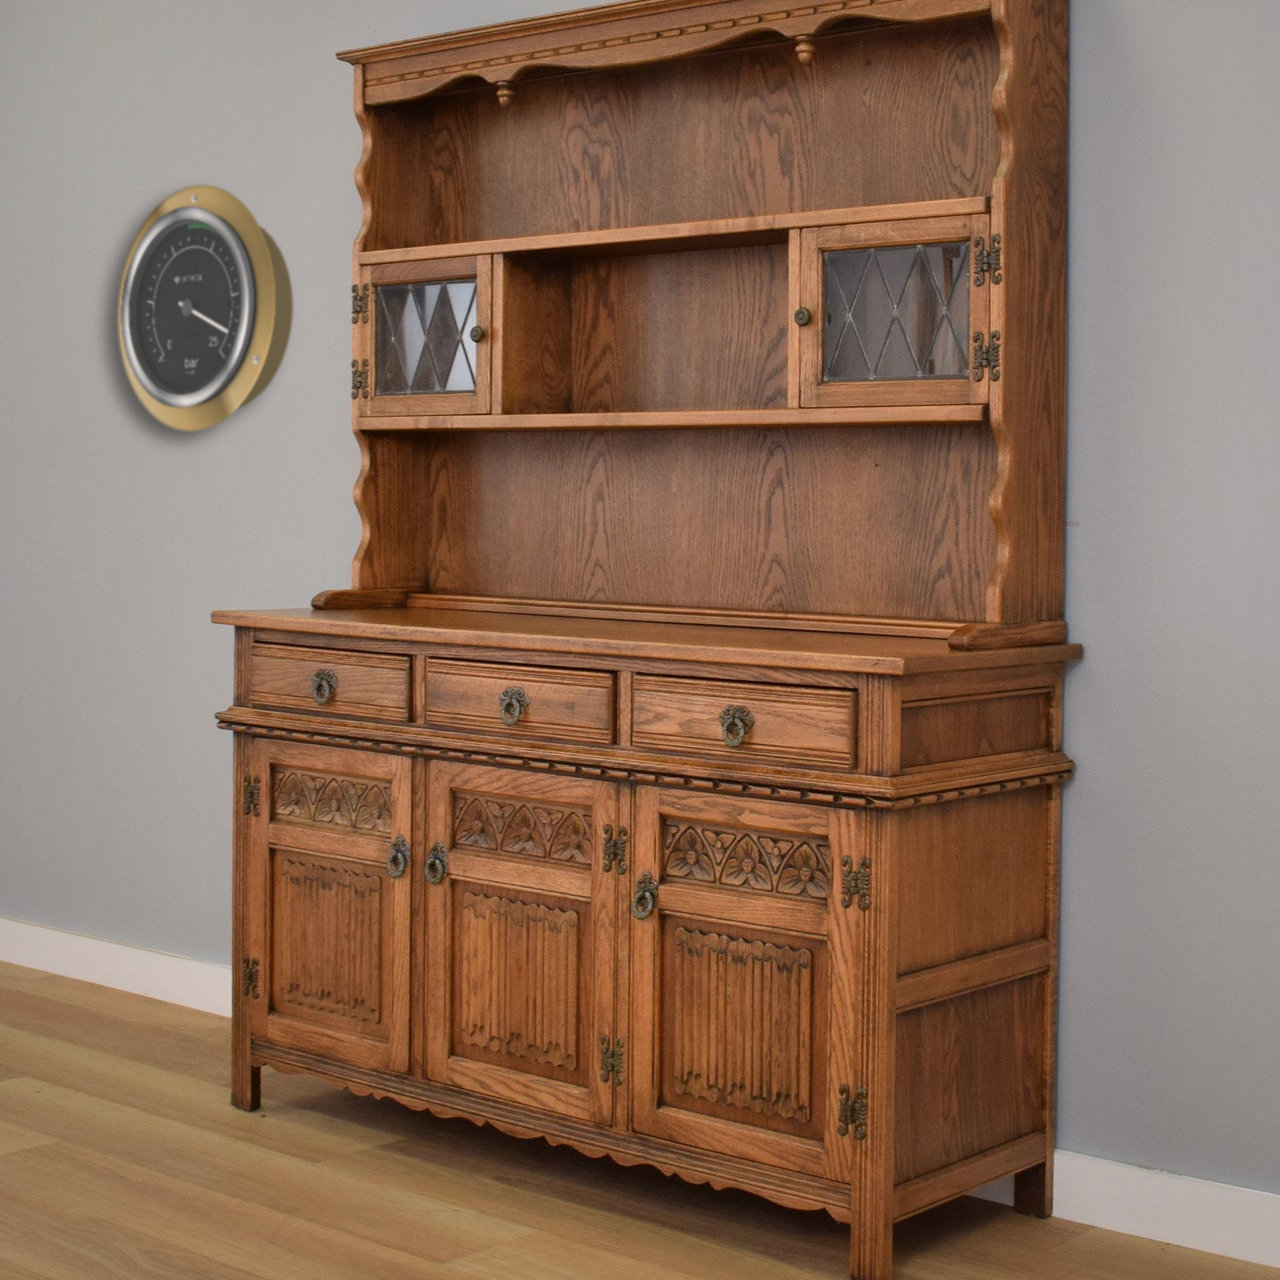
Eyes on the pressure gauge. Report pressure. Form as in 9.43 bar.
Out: 23 bar
